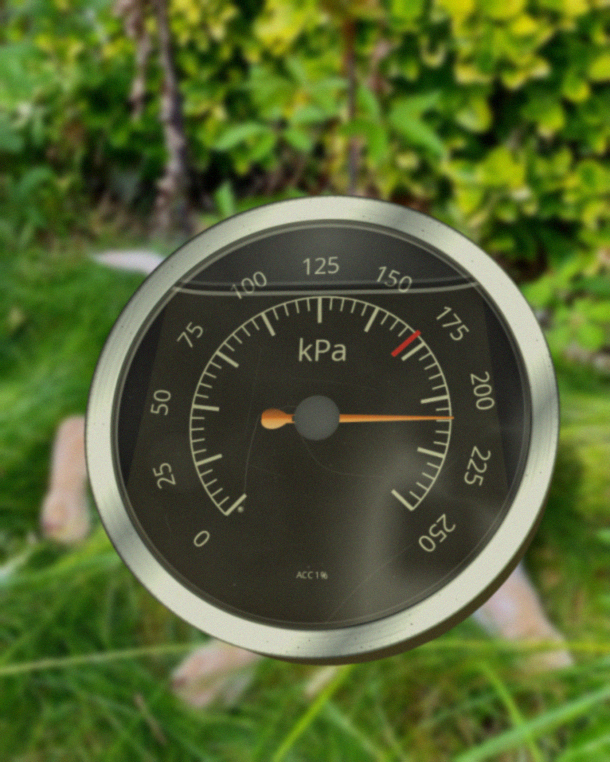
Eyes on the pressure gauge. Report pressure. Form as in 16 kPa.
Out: 210 kPa
